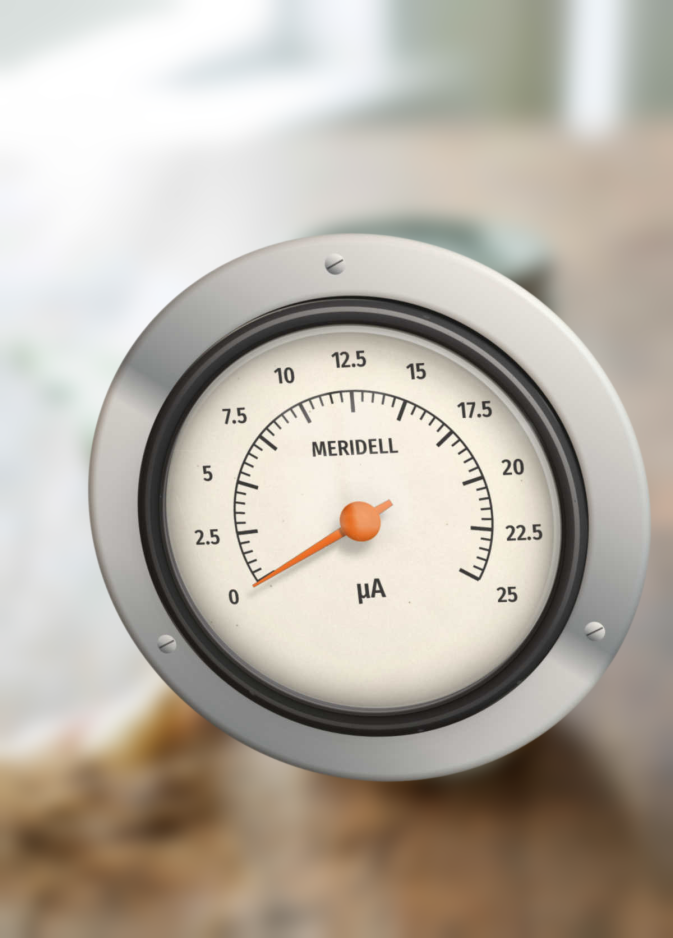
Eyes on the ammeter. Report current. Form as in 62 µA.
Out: 0 µA
